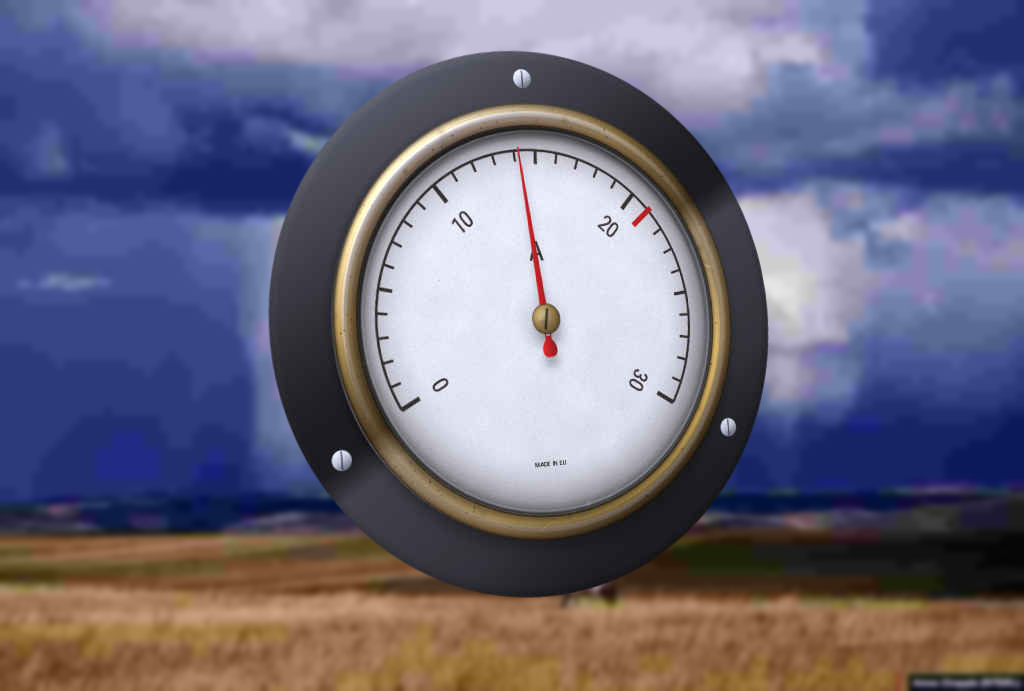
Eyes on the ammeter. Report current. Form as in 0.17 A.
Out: 14 A
